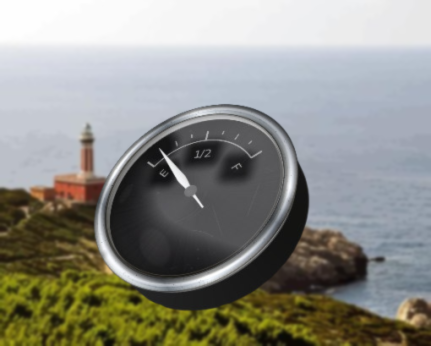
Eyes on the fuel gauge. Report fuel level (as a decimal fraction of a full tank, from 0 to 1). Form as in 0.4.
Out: 0.125
